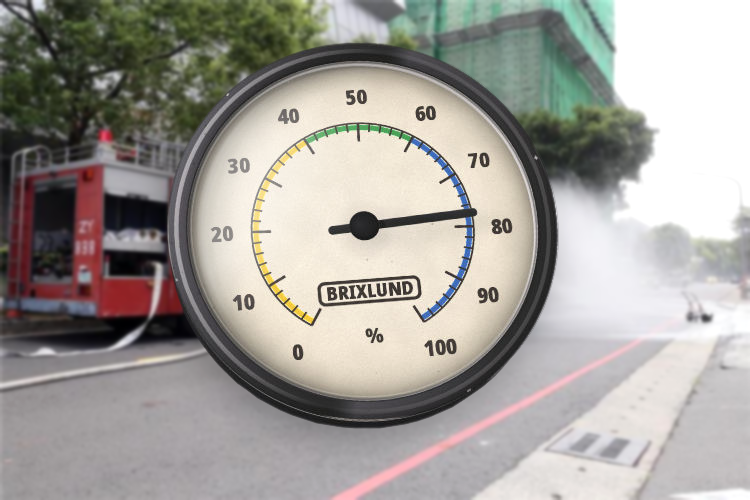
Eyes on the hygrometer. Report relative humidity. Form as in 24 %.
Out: 78 %
